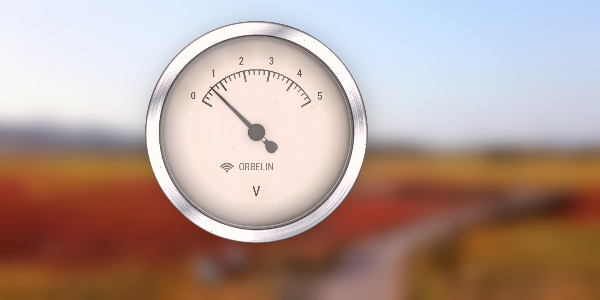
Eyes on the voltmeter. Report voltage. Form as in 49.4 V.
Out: 0.6 V
